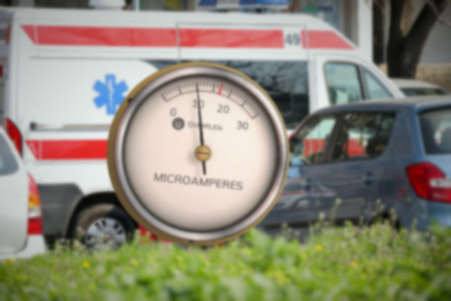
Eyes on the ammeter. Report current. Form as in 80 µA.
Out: 10 µA
